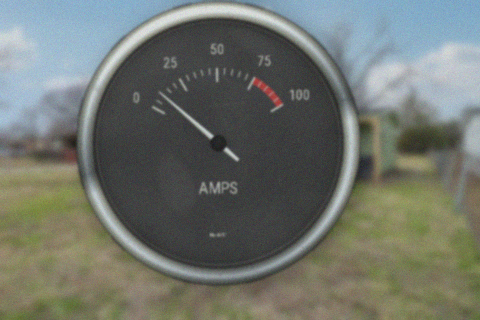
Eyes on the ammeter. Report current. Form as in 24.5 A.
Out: 10 A
